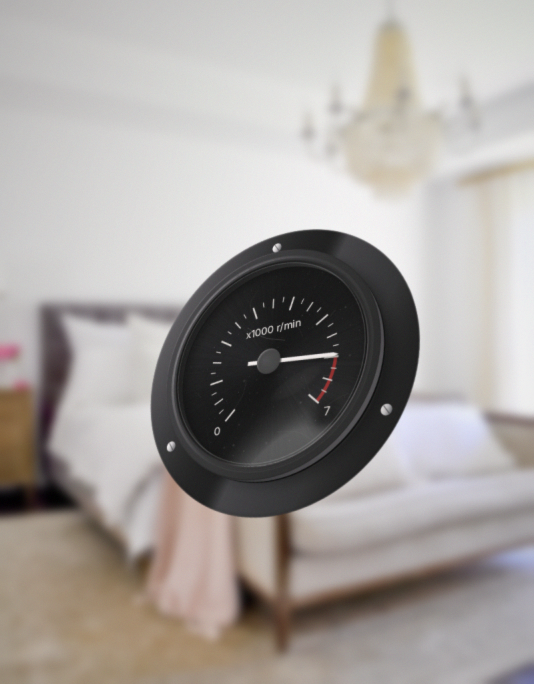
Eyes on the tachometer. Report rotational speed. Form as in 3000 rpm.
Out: 6000 rpm
